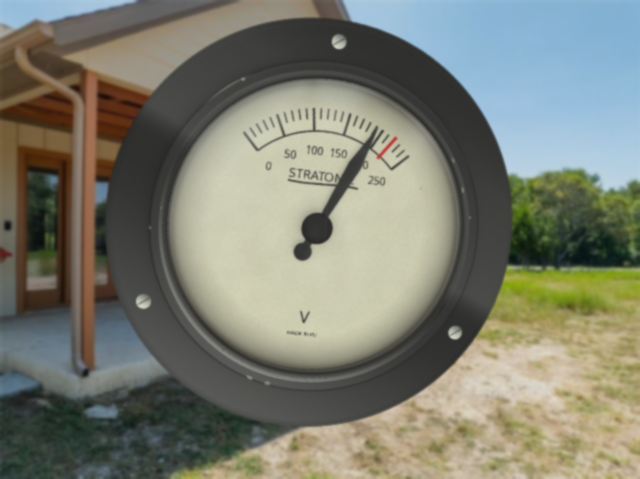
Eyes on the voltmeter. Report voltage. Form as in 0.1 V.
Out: 190 V
